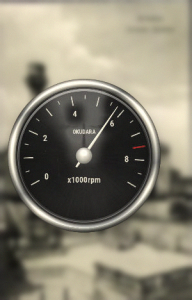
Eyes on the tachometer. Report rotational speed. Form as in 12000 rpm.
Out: 5750 rpm
